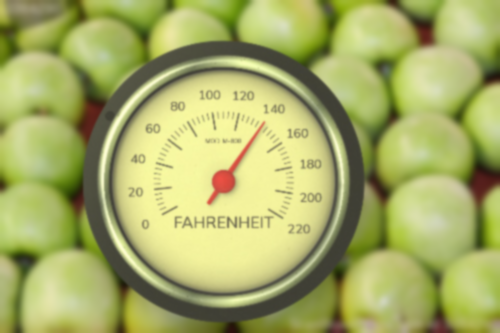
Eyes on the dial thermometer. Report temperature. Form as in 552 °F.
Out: 140 °F
